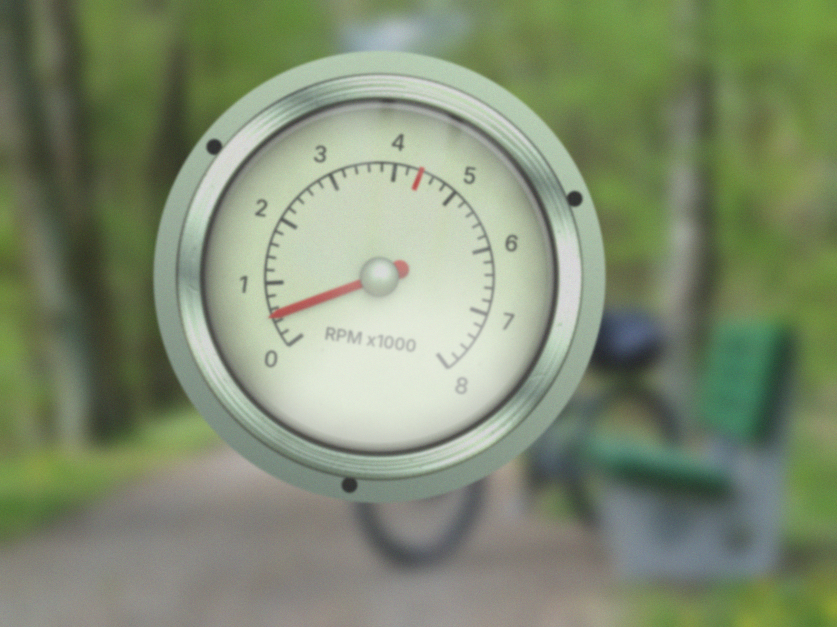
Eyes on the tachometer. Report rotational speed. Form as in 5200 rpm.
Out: 500 rpm
